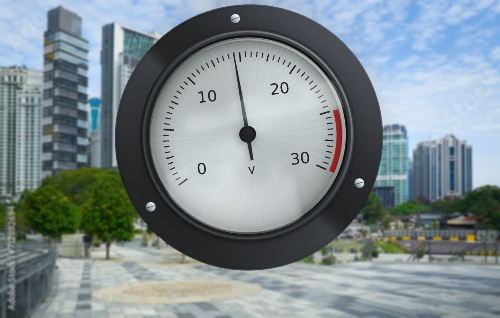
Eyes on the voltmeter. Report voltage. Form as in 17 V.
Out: 14.5 V
